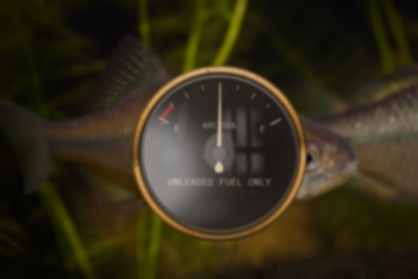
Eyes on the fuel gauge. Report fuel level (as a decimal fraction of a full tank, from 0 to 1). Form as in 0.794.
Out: 0.5
